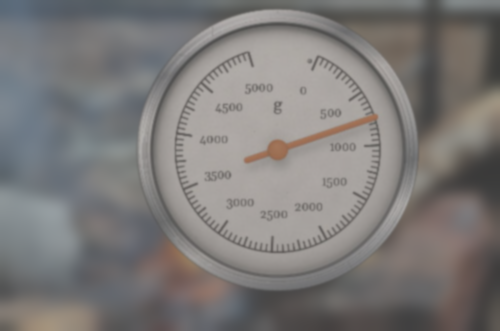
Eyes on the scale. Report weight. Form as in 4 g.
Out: 750 g
